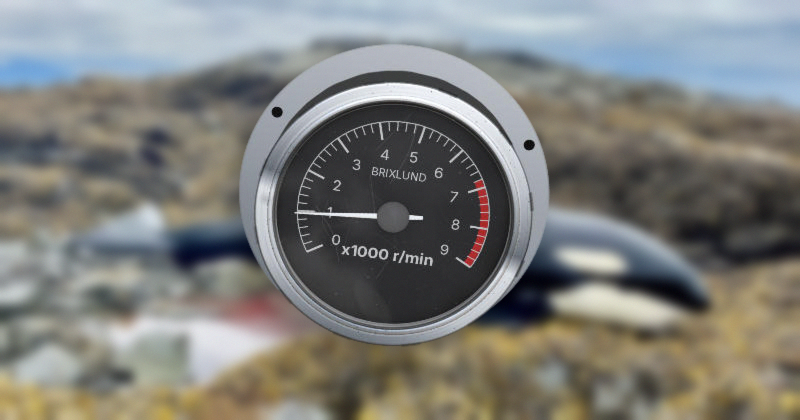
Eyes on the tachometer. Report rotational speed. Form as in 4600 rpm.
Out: 1000 rpm
